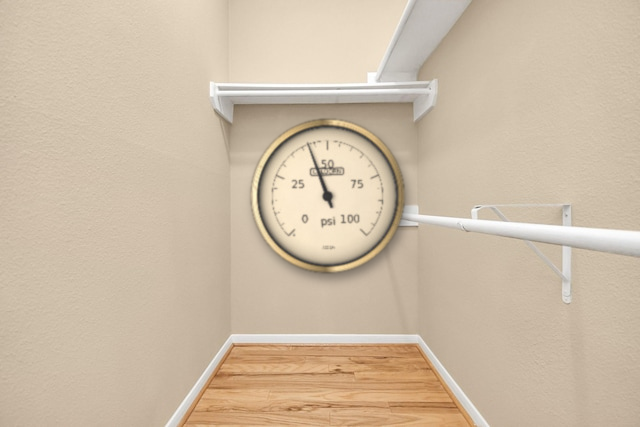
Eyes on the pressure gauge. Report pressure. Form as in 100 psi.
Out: 42.5 psi
